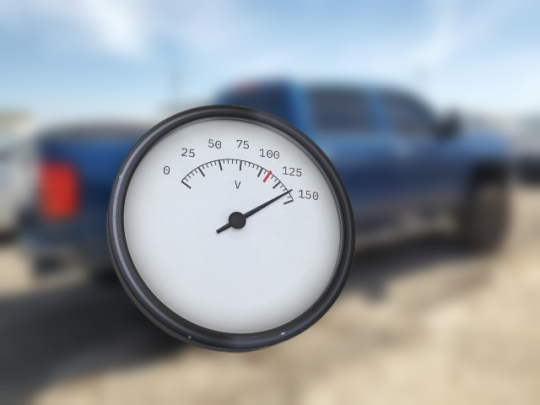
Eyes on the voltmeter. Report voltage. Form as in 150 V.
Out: 140 V
